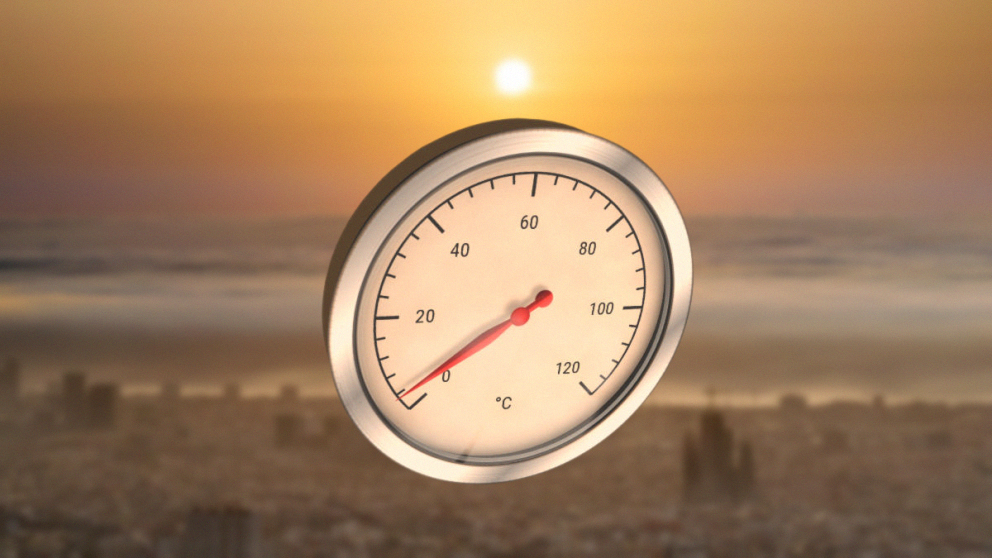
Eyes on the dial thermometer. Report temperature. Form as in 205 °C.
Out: 4 °C
